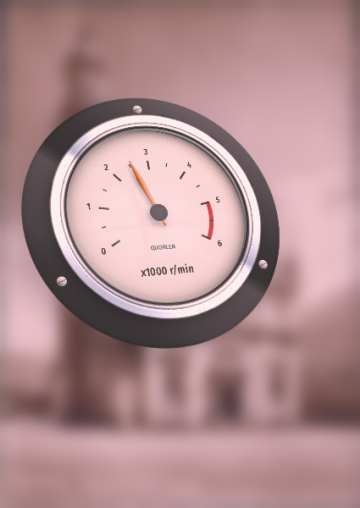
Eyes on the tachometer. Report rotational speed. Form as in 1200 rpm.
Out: 2500 rpm
